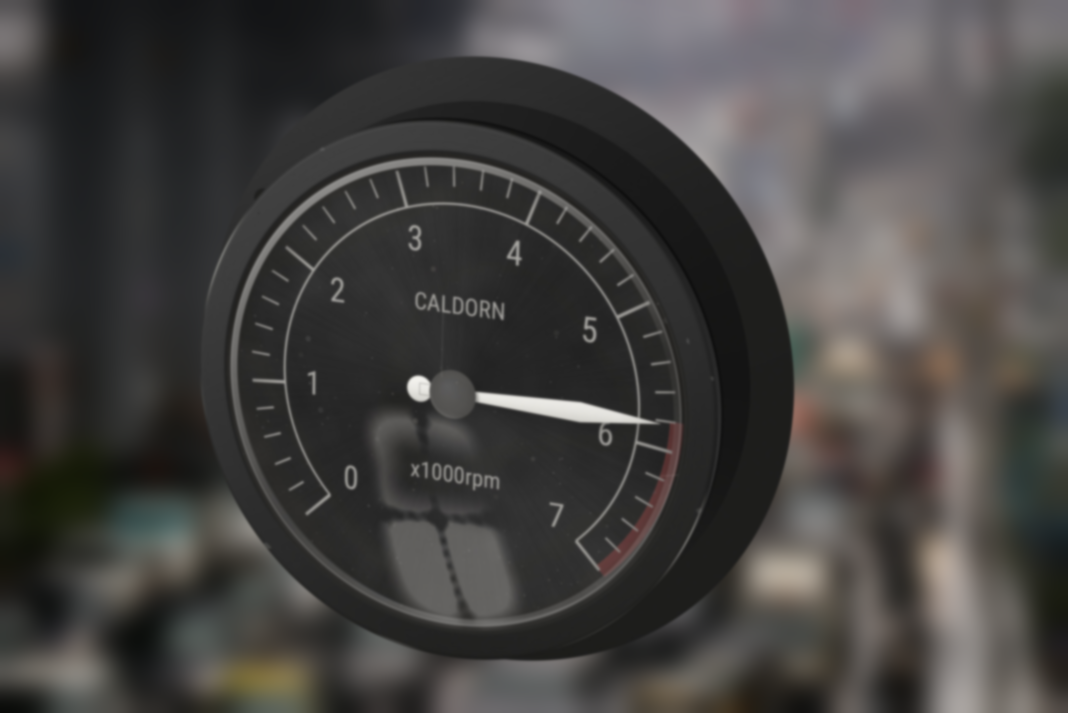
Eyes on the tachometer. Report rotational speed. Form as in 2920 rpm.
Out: 5800 rpm
